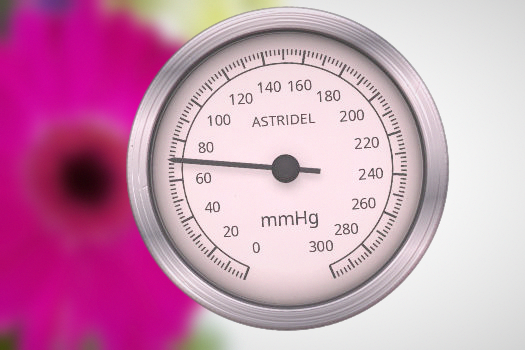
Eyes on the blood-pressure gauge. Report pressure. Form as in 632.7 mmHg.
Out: 70 mmHg
